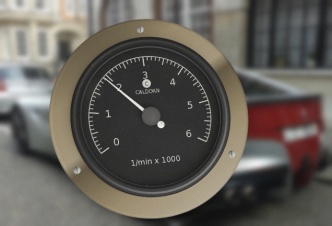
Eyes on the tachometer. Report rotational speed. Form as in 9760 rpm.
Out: 1900 rpm
